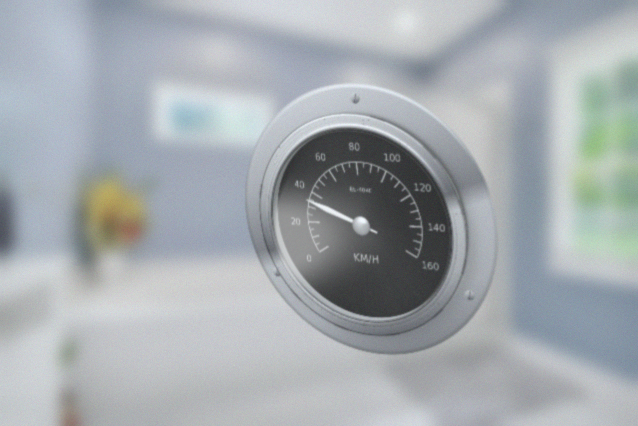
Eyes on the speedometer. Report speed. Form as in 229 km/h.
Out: 35 km/h
